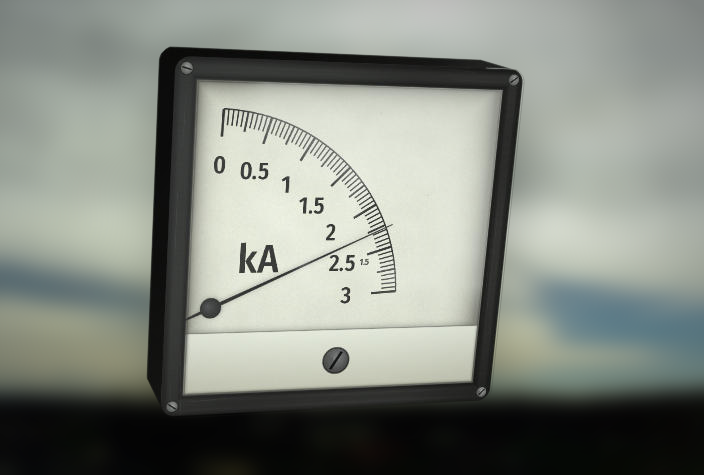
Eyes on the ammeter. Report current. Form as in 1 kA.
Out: 2.25 kA
